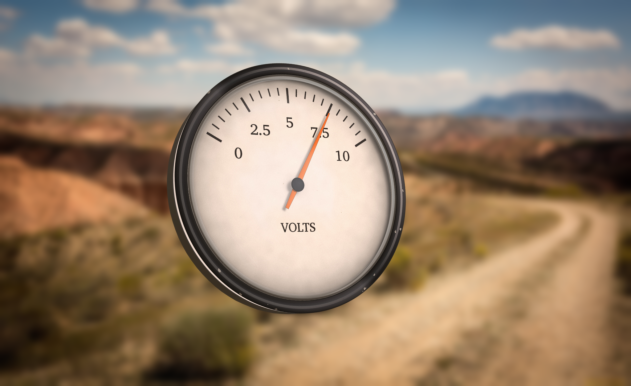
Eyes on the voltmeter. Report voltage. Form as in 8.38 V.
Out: 7.5 V
